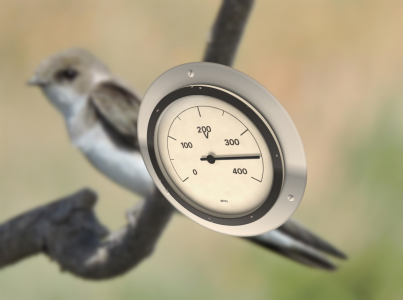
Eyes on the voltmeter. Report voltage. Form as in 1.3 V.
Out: 350 V
